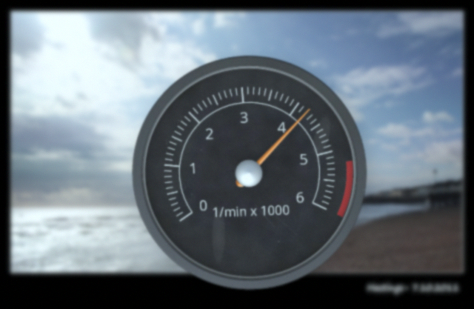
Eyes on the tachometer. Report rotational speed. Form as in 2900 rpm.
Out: 4200 rpm
